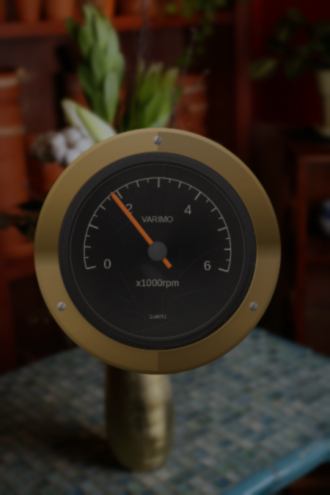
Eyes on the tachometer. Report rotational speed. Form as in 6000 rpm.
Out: 1875 rpm
